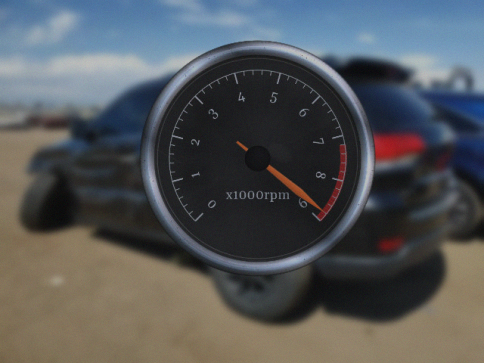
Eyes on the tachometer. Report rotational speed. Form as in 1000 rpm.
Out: 8800 rpm
